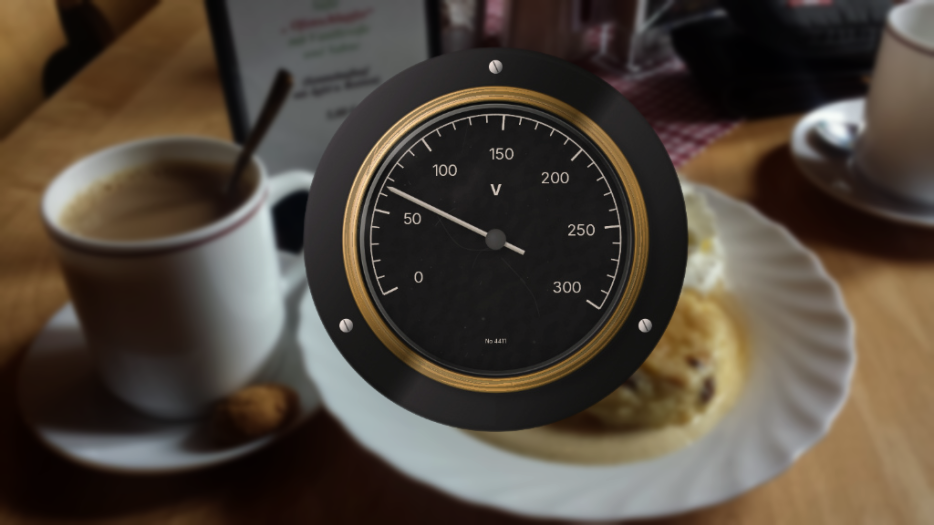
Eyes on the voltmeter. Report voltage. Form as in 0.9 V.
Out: 65 V
